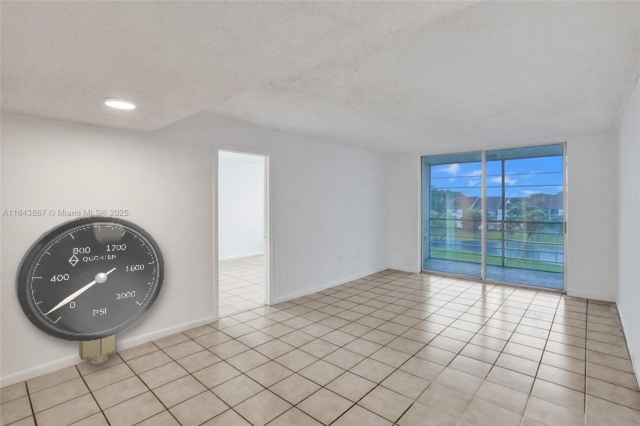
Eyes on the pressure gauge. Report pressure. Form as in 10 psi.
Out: 100 psi
